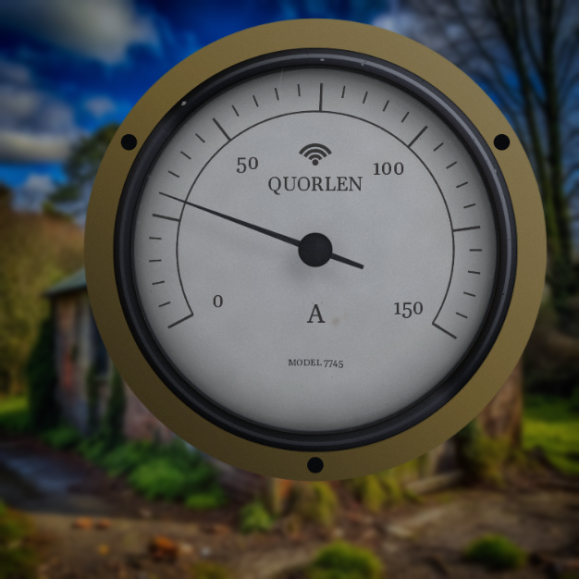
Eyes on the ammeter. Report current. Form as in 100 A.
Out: 30 A
